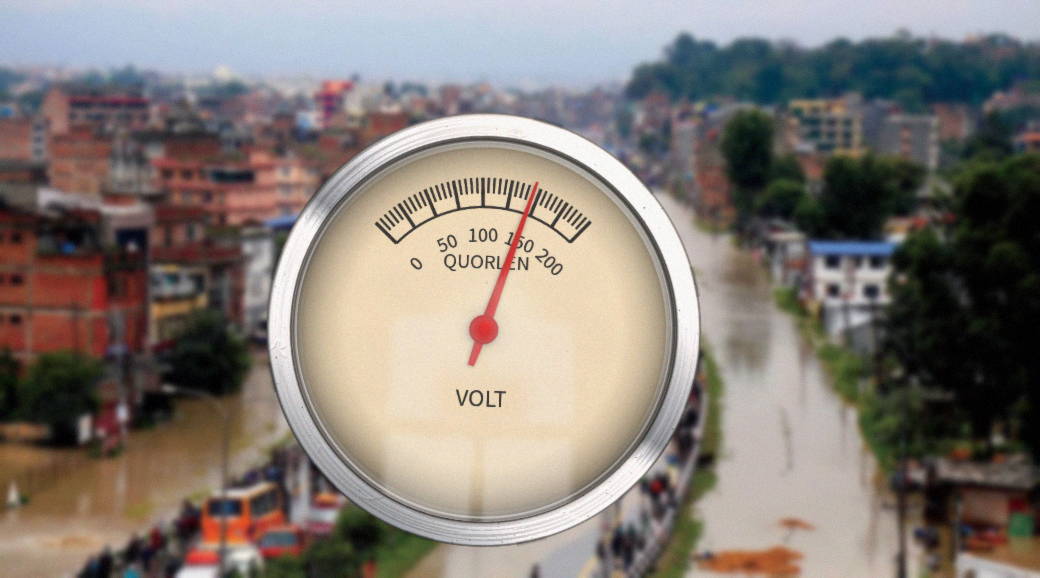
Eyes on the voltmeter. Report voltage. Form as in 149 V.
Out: 145 V
